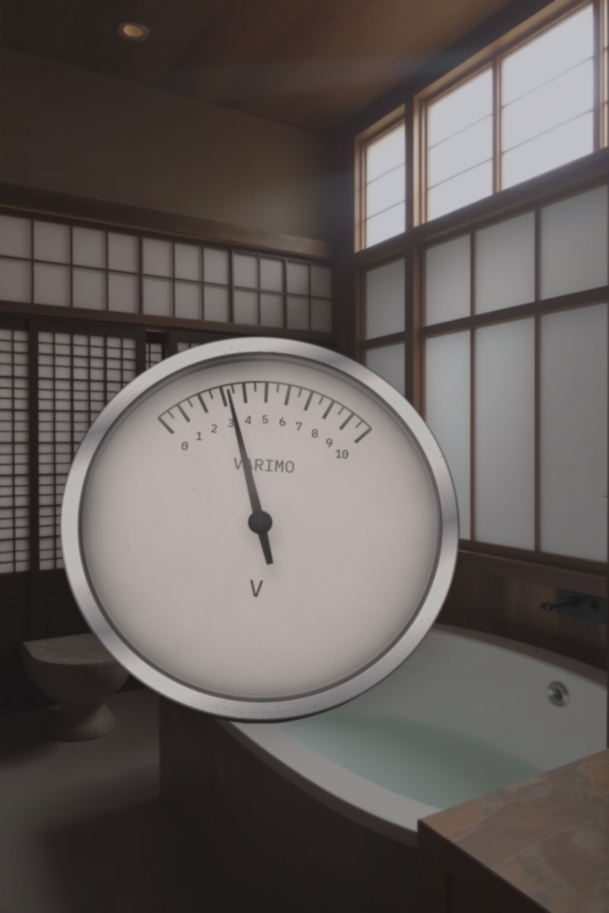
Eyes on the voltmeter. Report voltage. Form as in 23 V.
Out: 3.25 V
